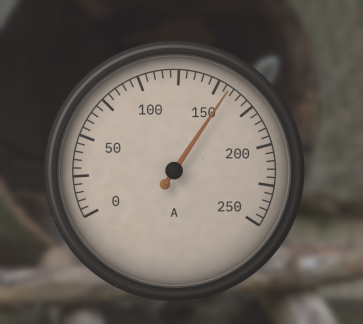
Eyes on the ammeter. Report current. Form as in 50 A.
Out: 157.5 A
